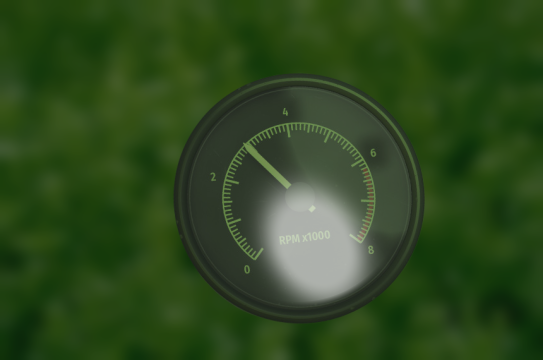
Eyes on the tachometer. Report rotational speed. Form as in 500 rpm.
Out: 2900 rpm
